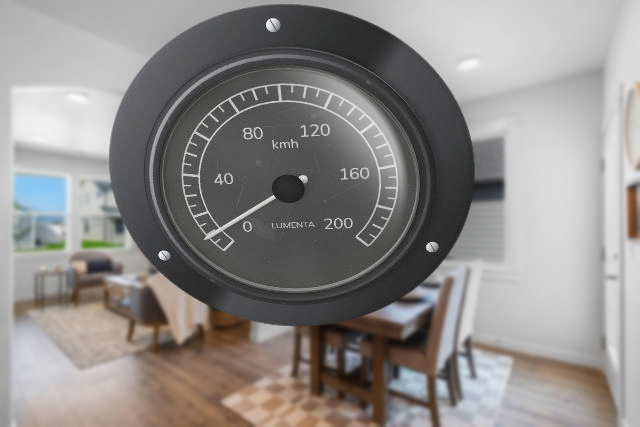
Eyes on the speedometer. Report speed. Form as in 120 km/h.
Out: 10 km/h
